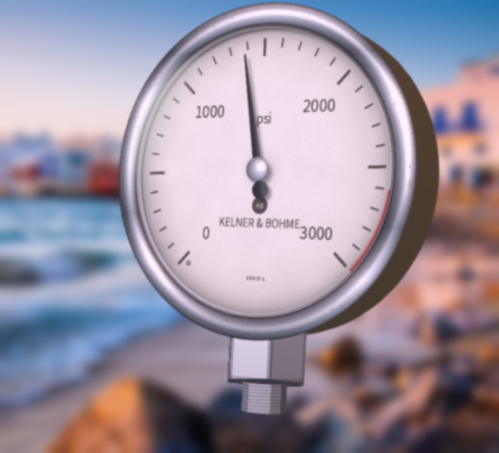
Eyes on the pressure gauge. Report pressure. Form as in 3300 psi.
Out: 1400 psi
